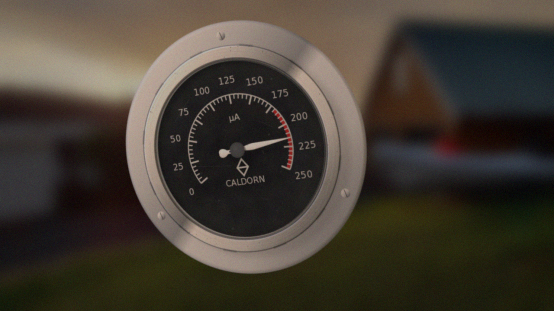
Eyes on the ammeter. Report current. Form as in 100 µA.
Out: 215 µA
